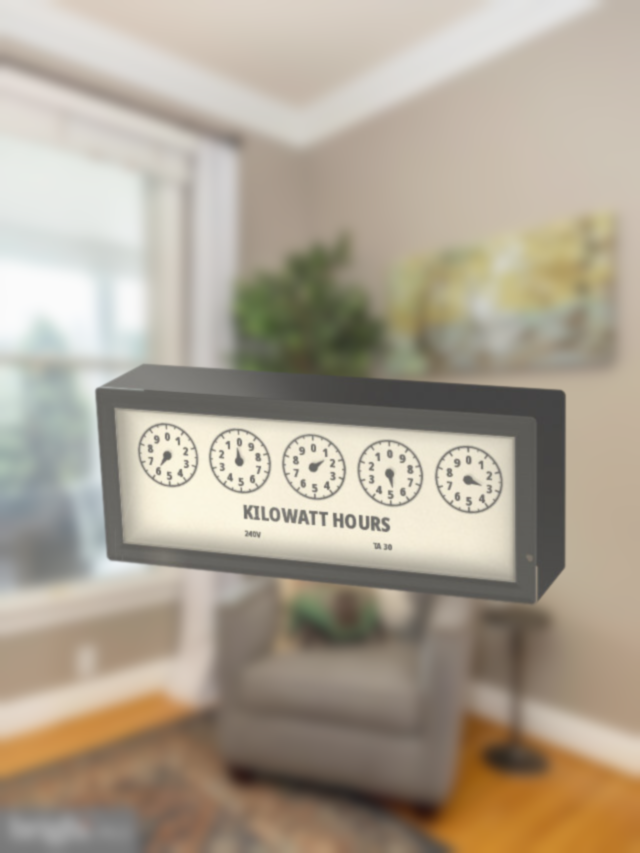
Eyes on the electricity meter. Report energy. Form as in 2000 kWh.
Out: 60153 kWh
